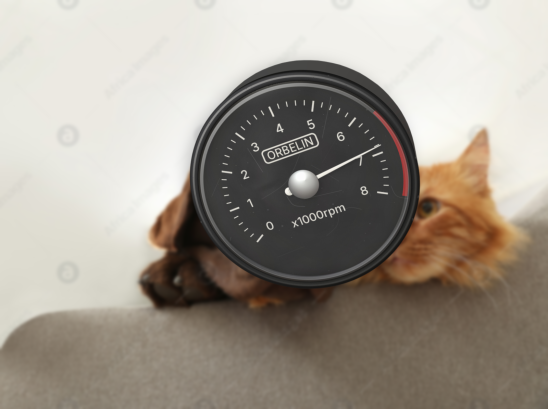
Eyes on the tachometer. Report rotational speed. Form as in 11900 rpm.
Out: 6800 rpm
